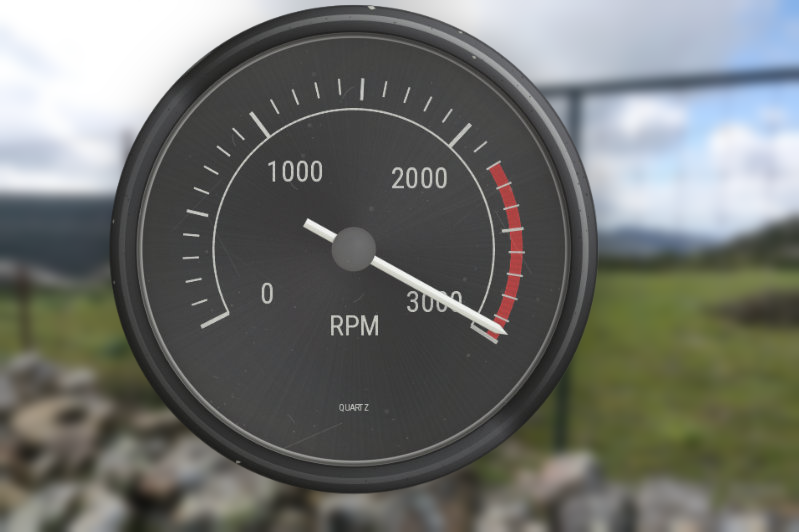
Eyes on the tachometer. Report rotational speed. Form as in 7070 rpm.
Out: 2950 rpm
